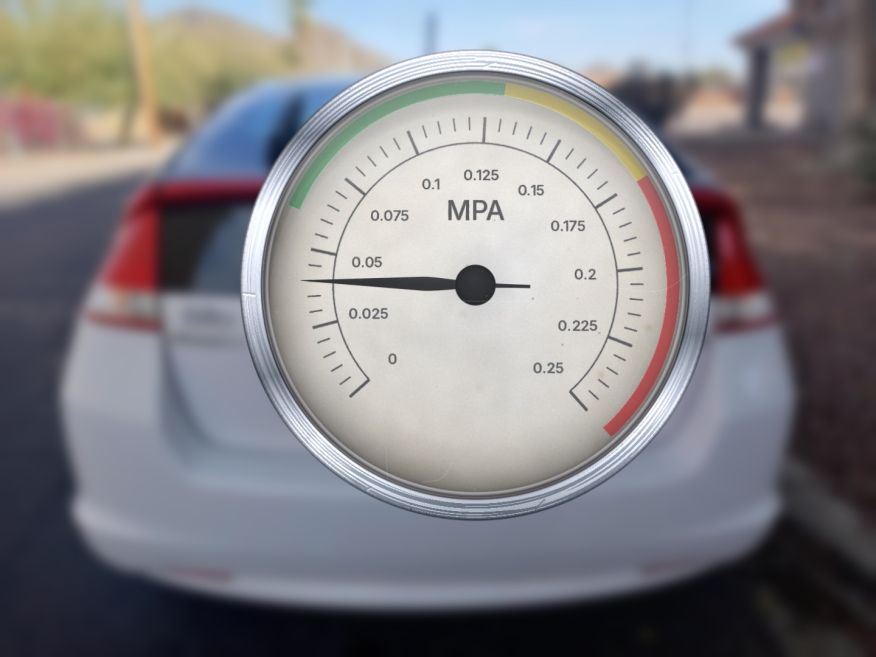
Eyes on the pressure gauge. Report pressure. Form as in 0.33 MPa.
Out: 0.04 MPa
